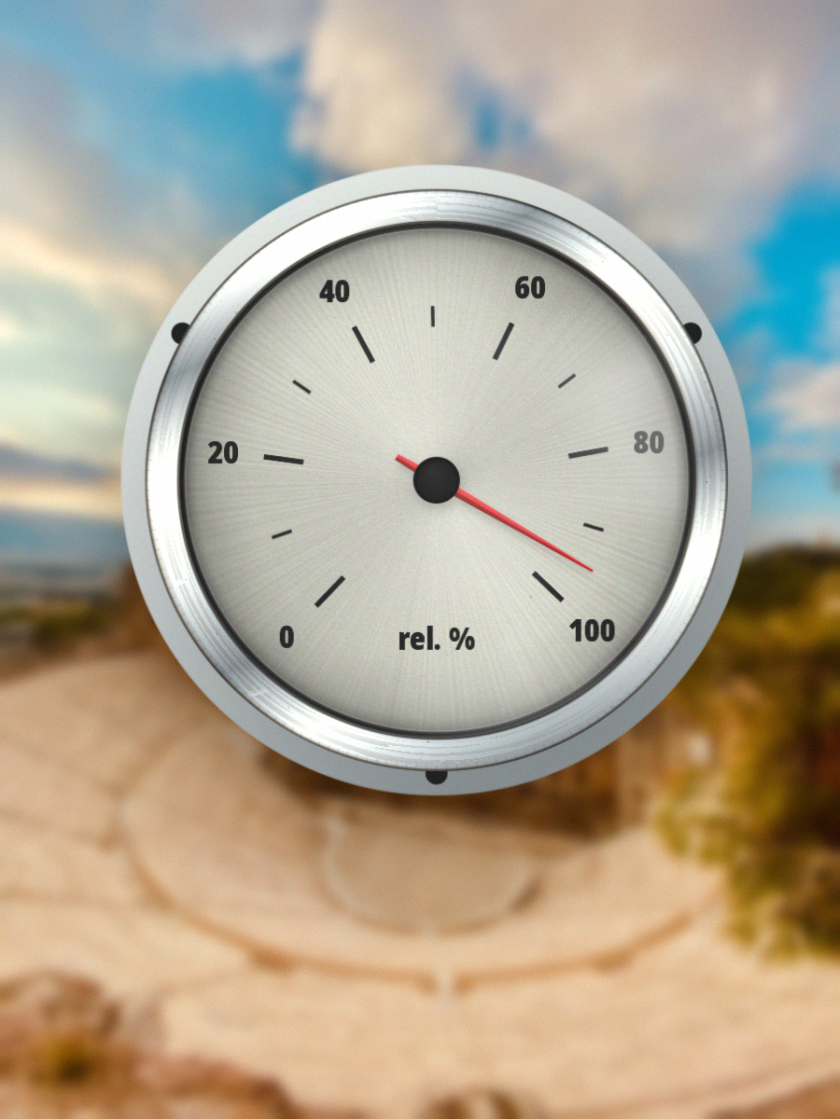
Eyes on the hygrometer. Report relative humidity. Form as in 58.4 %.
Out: 95 %
